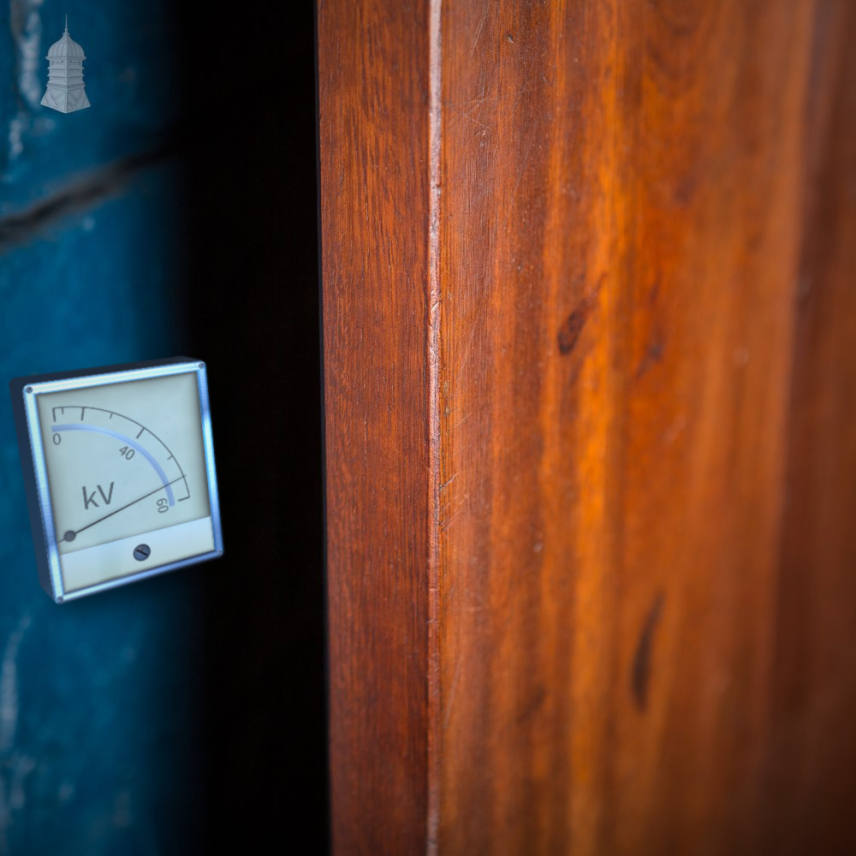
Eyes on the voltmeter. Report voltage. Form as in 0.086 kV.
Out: 55 kV
